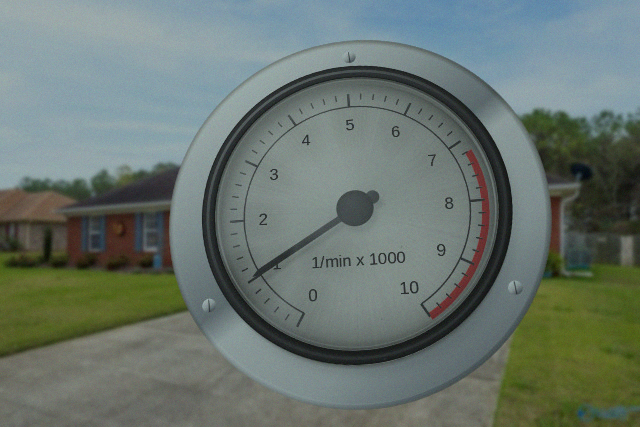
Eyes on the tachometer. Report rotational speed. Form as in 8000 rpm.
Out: 1000 rpm
